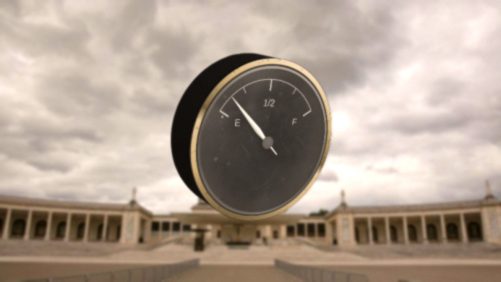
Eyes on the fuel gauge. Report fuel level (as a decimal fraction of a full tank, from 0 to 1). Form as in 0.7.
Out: 0.125
